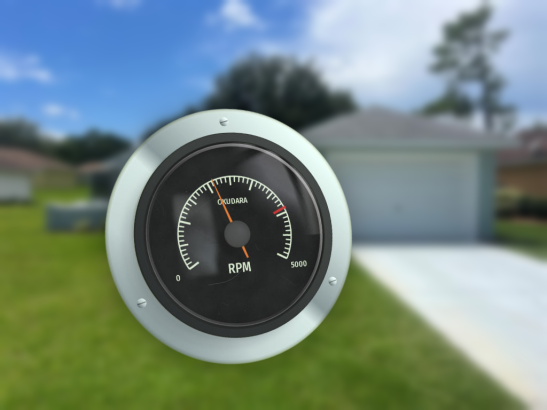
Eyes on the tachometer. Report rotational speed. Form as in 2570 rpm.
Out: 2100 rpm
